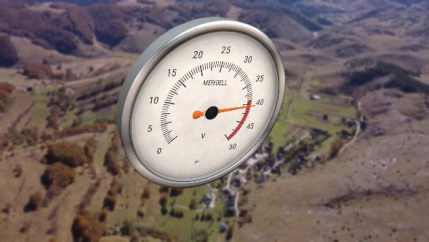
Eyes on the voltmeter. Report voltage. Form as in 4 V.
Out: 40 V
